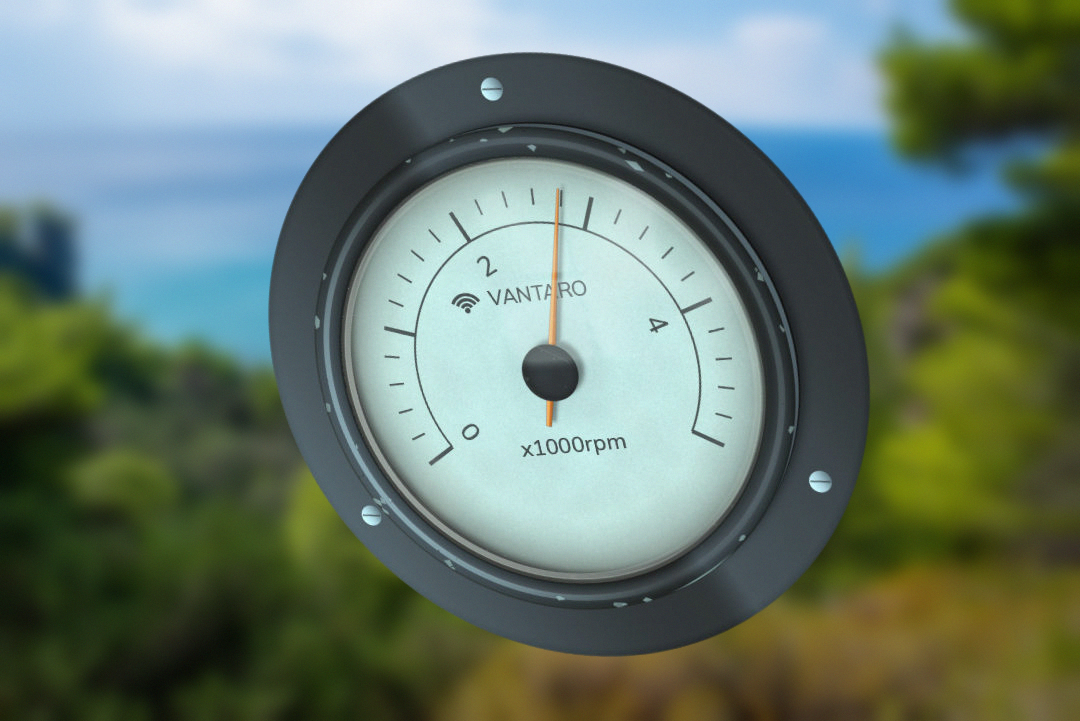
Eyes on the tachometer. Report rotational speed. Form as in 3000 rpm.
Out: 2800 rpm
